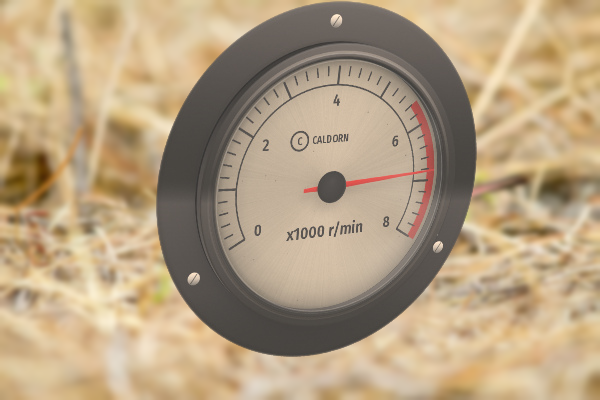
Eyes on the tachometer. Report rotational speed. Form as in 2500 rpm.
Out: 6800 rpm
